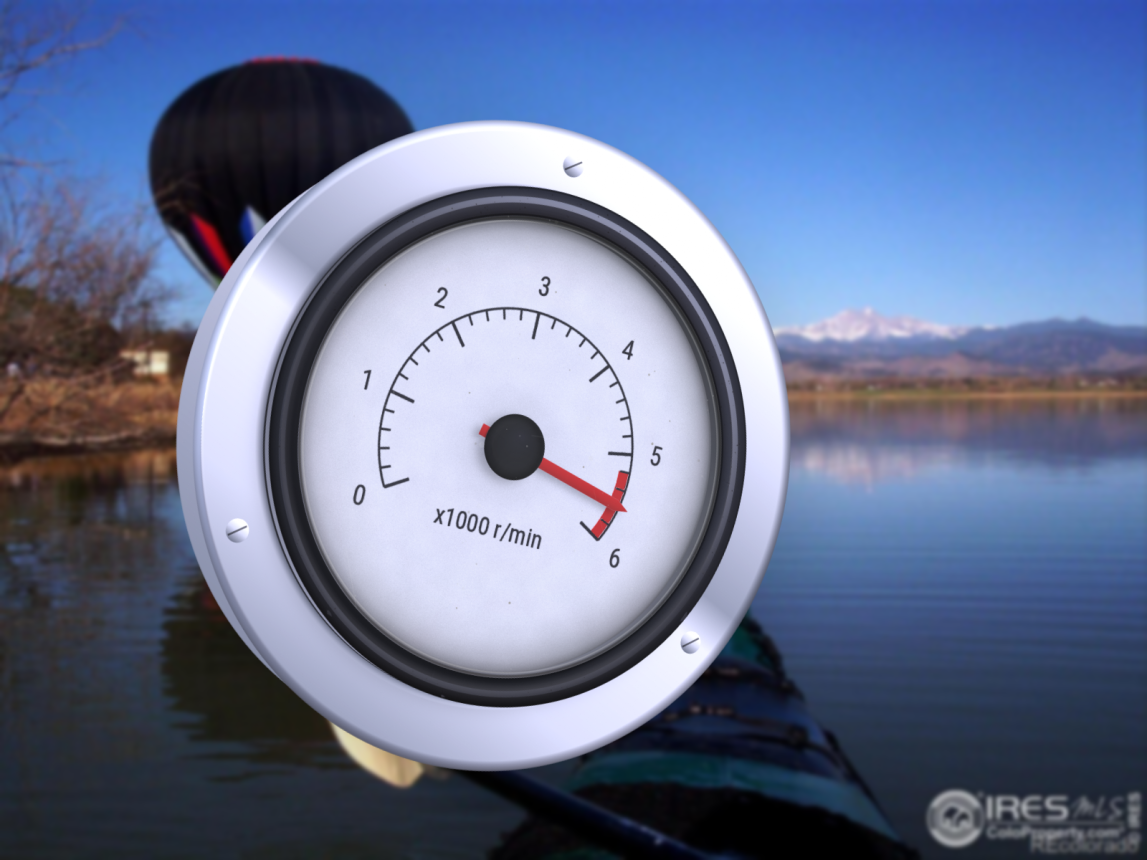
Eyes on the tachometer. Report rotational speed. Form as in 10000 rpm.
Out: 5600 rpm
